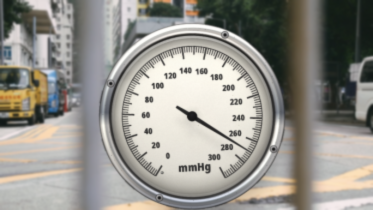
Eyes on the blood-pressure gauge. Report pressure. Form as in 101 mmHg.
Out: 270 mmHg
